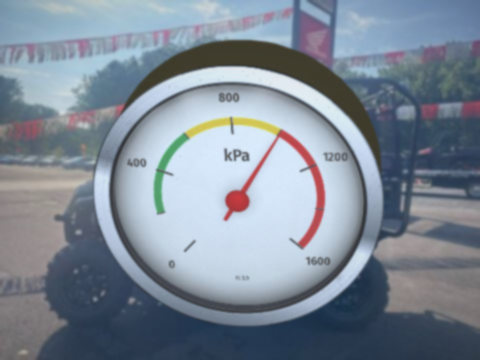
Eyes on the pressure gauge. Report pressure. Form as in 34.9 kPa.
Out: 1000 kPa
